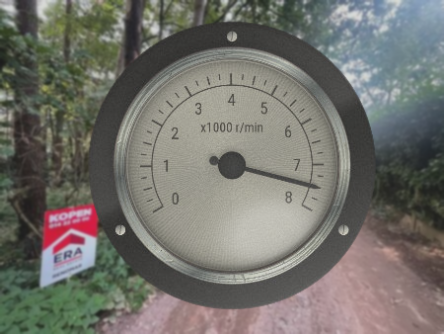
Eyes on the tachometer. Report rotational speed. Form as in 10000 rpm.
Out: 7500 rpm
